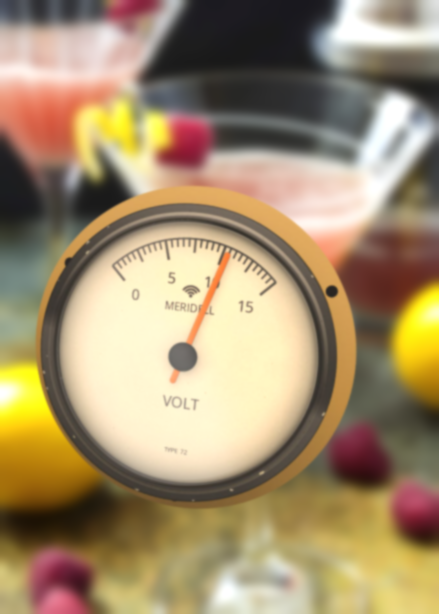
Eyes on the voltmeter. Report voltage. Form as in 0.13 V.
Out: 10.5 V
